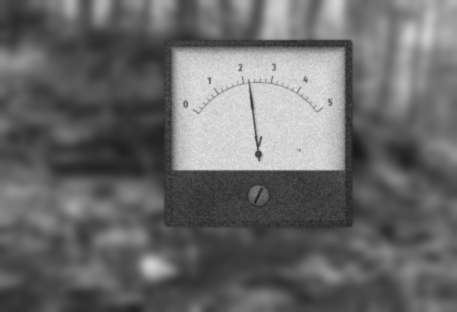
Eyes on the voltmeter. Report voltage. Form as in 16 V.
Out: 2.2 V
